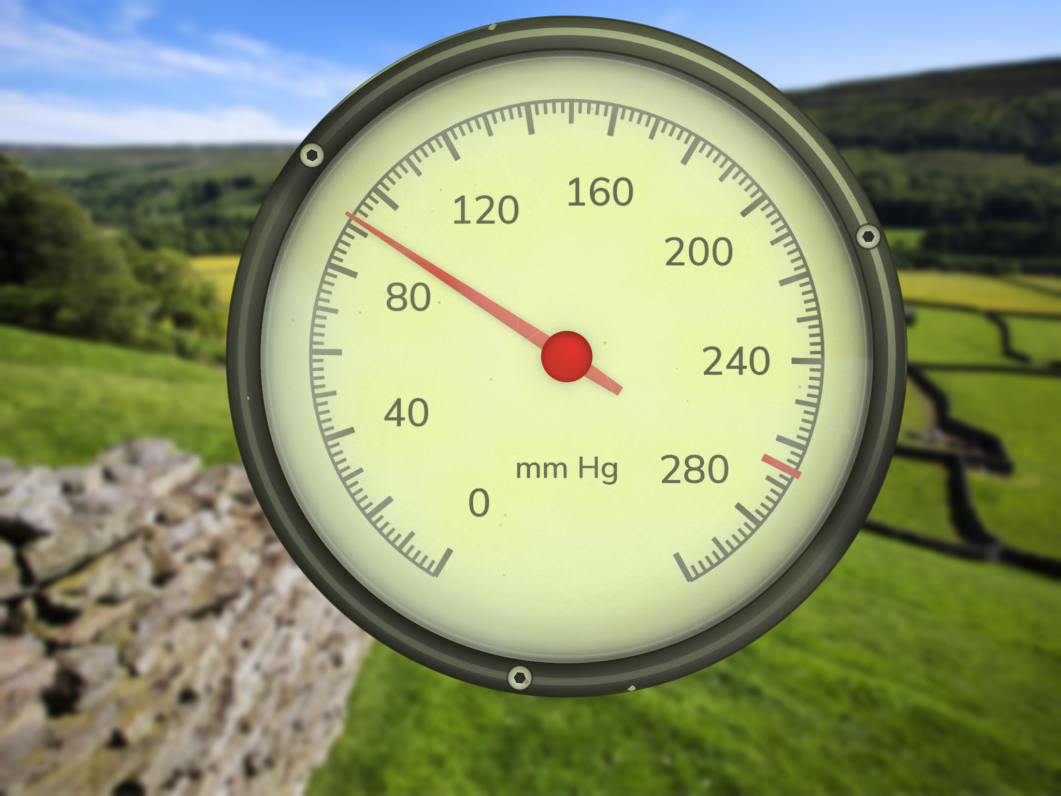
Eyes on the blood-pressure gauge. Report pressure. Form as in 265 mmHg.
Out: 92 mmHg
